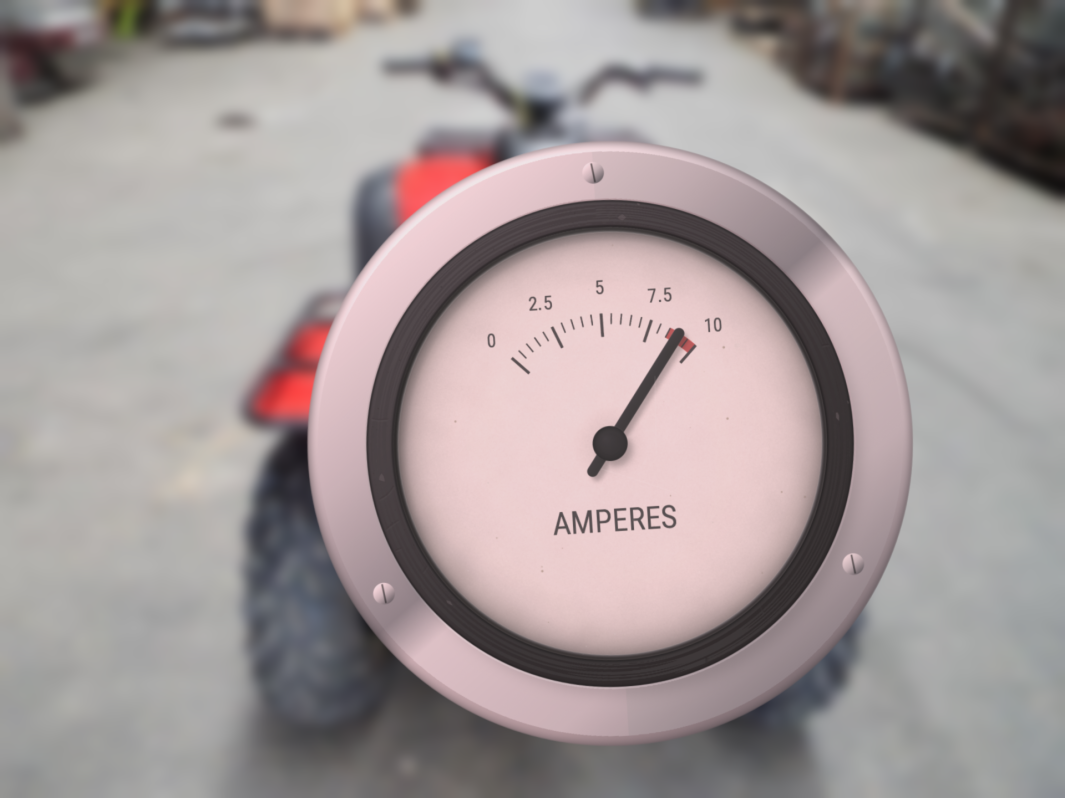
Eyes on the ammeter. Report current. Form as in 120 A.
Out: 9 A
